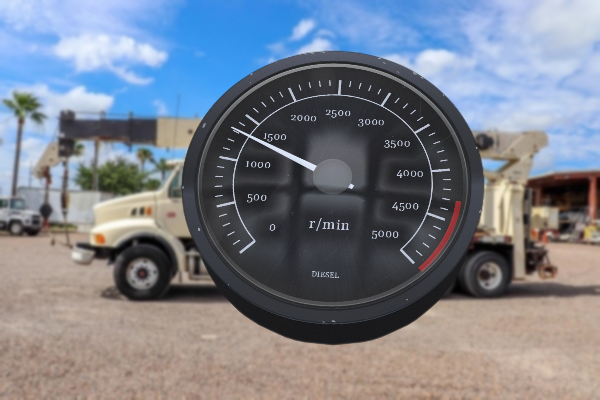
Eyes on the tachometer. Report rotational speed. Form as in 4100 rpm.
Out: 1300 rpm
